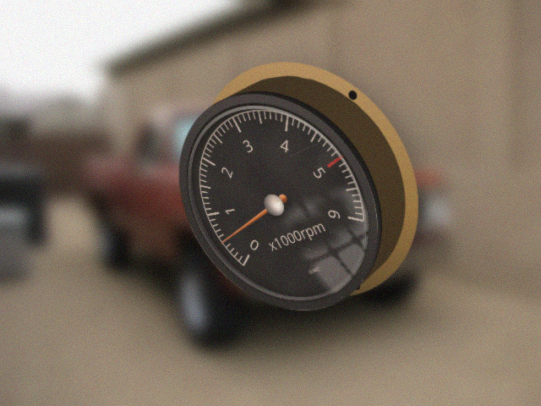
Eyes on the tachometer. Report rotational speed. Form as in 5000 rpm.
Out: 500 rpm
